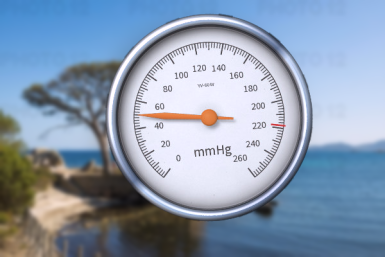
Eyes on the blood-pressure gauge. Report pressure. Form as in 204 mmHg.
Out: 50 mmHg
